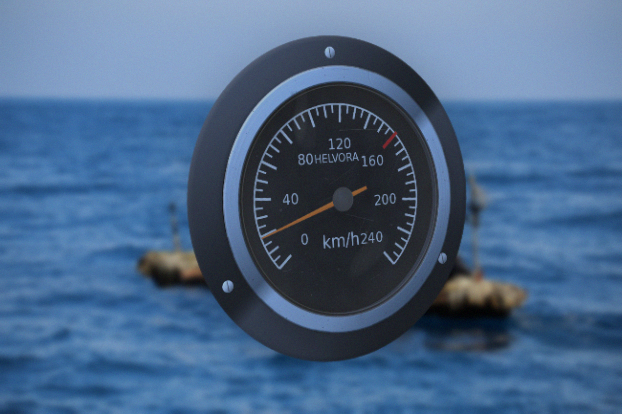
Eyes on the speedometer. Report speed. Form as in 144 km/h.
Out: 20 km/h
